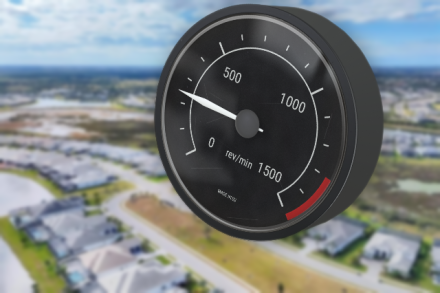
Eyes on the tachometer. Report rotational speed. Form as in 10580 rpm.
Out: 250 rpm
